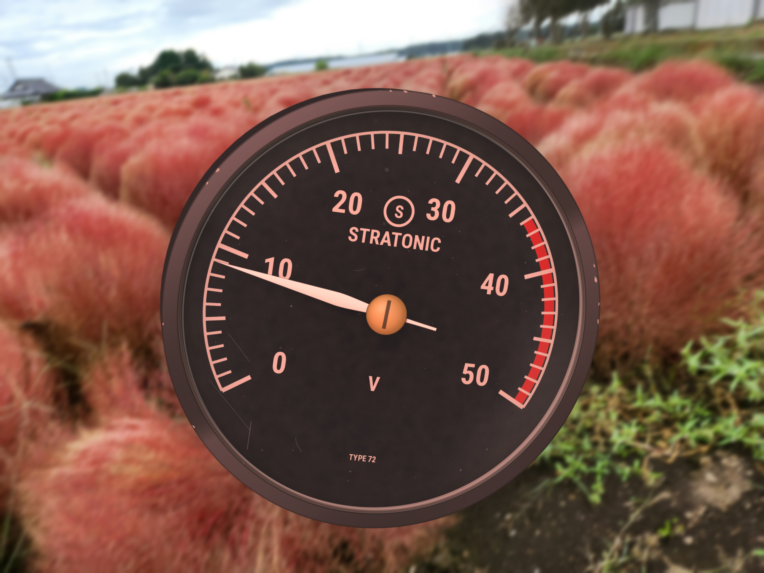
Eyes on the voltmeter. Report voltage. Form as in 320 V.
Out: 9 V
